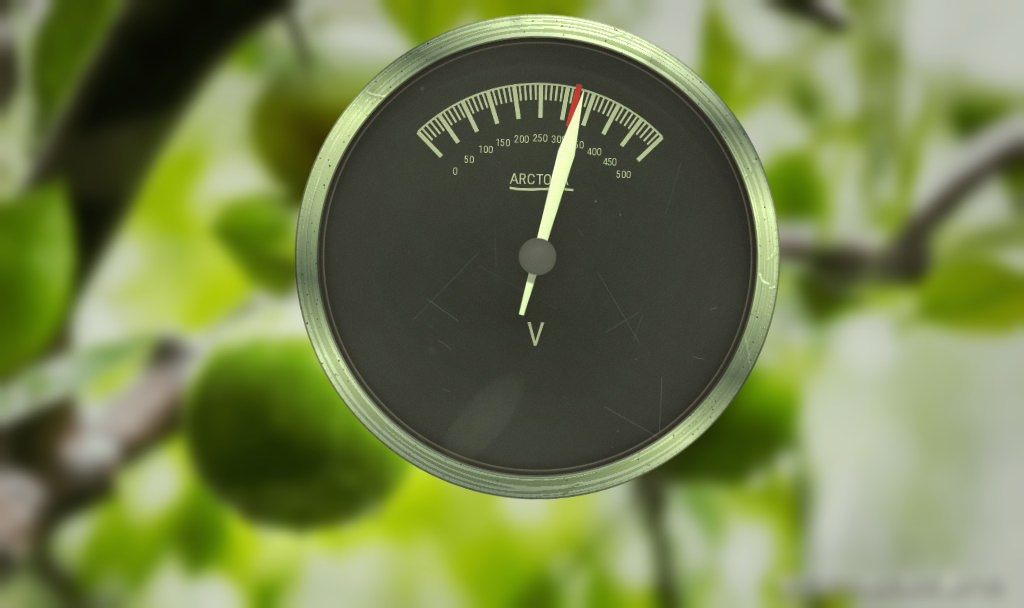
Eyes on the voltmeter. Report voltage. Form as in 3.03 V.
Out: 330 V
